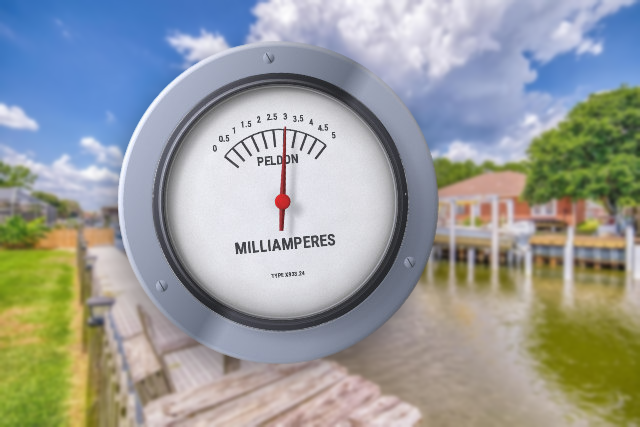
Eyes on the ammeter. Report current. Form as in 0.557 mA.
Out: 3 mA
